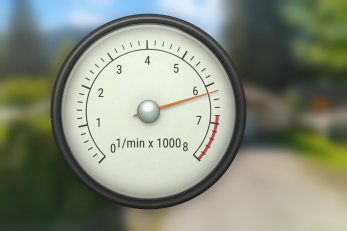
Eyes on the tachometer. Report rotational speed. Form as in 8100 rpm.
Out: 6200 rpm
